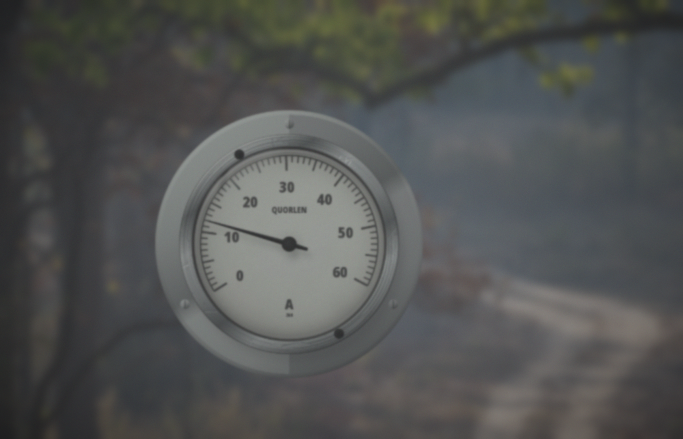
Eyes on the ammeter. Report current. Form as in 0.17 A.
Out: 12 A
